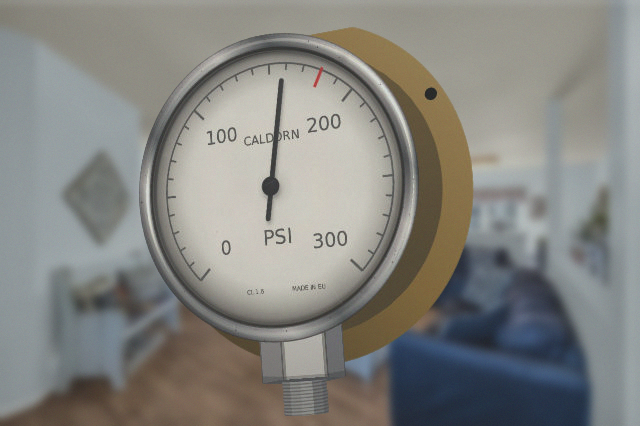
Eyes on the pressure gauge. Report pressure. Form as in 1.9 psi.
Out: 160 psi
